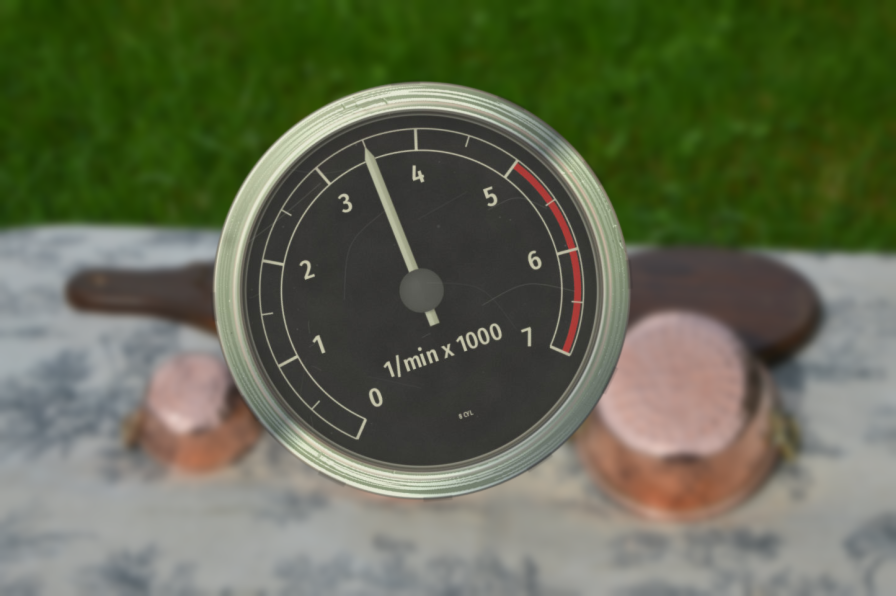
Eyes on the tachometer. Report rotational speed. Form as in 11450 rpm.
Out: 3500 rpm
